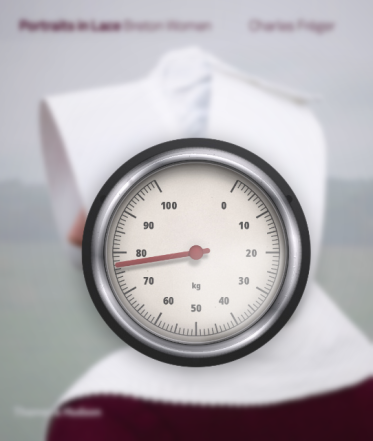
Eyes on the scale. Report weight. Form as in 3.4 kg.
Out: 77 kg
